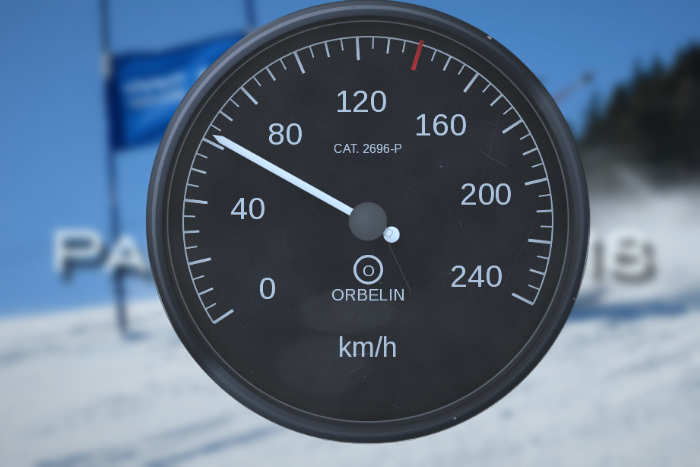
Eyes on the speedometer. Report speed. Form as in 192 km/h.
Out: 62.5 km/h
